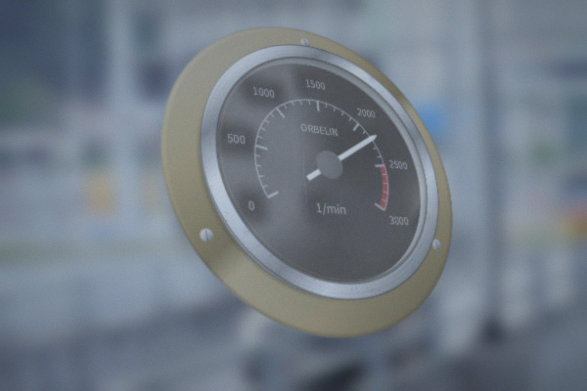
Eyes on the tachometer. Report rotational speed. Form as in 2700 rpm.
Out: 2200 rpm
